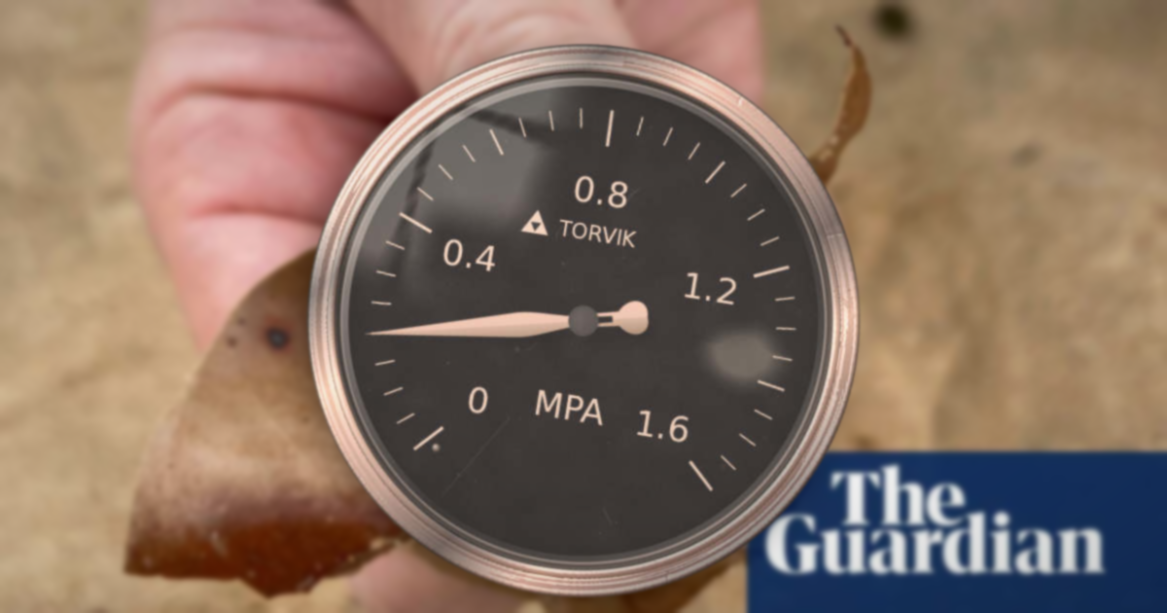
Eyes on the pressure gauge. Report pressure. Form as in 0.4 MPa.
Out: 0.2 MPa
